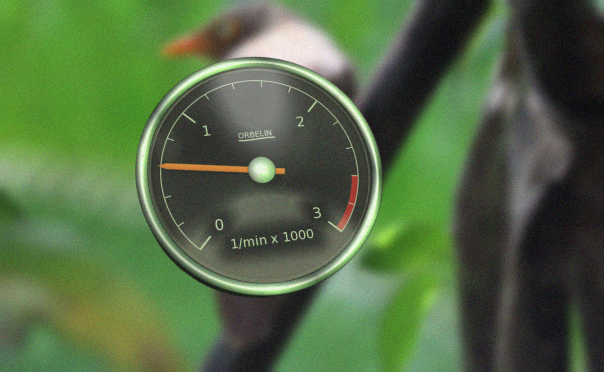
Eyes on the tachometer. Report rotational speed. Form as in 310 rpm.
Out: 600 rpm
